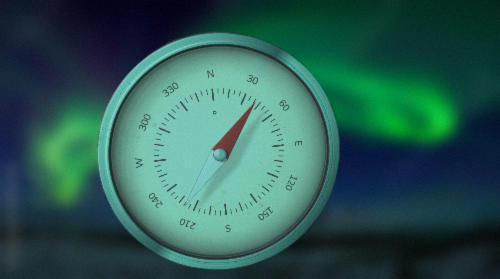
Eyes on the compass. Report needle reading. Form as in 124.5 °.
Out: 40 °
